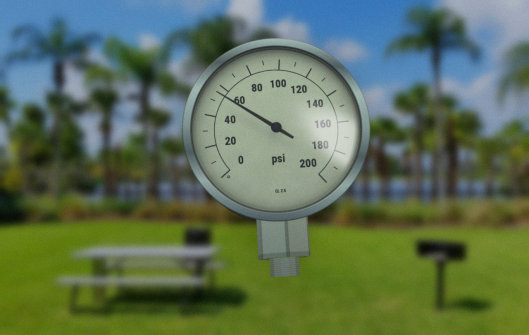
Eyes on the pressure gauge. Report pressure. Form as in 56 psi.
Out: 55 psi
